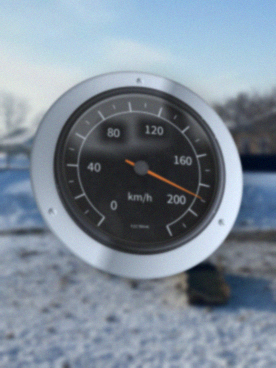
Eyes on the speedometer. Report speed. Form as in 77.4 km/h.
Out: 190 km/h
